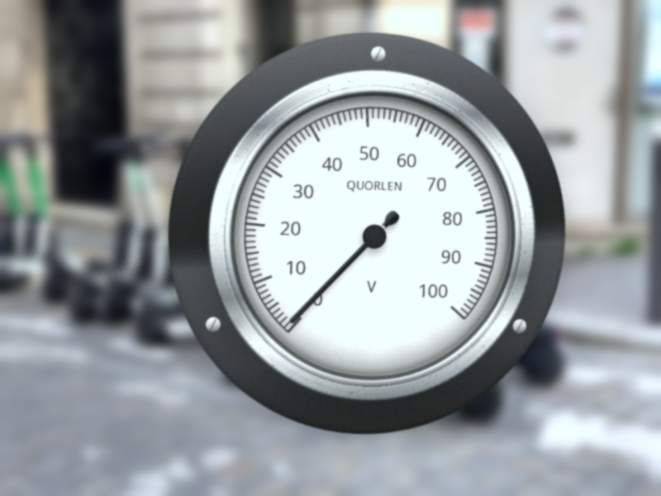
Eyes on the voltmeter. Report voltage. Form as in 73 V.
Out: 1 V
